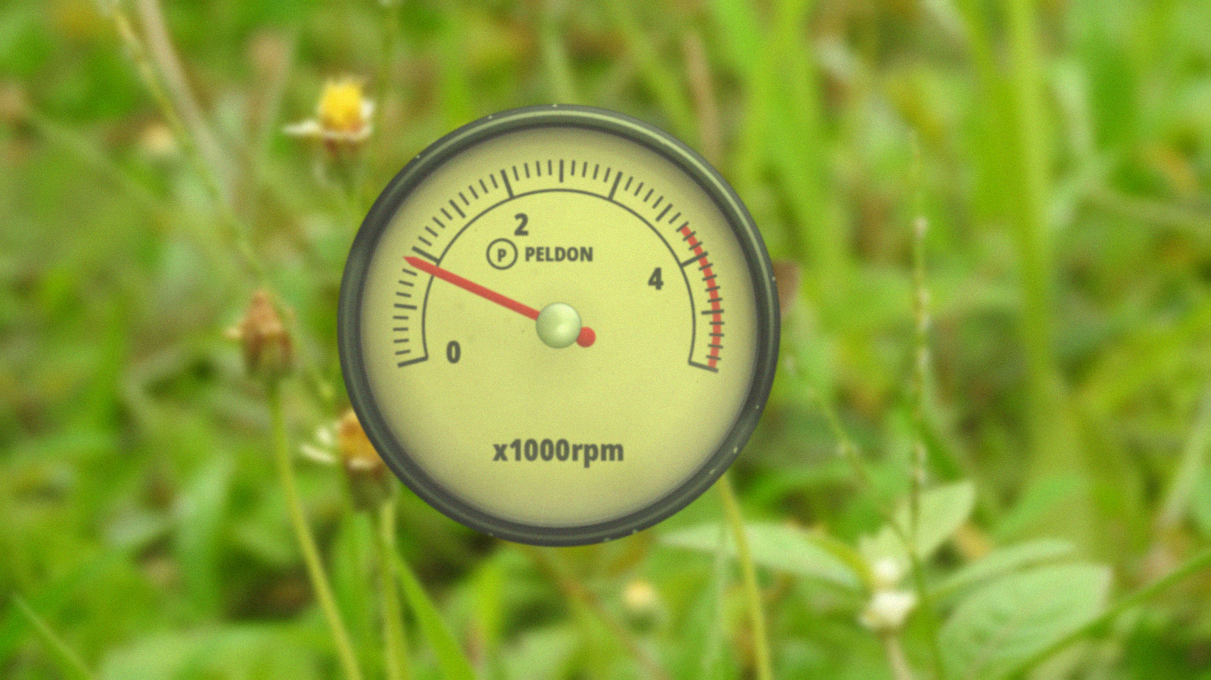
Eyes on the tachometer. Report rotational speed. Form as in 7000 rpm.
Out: 900 rpm
